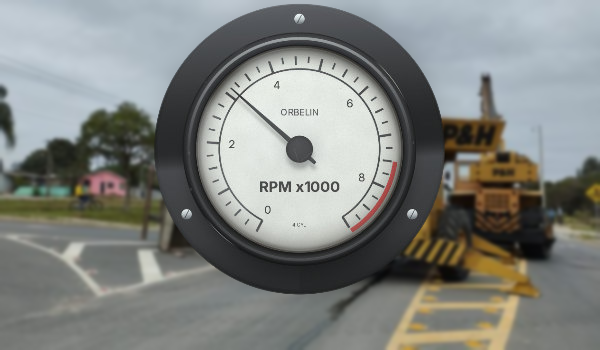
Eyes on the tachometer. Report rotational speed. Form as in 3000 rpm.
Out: 3125 rpm
